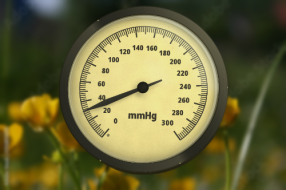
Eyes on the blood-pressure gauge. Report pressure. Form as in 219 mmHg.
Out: 30 mmHg
